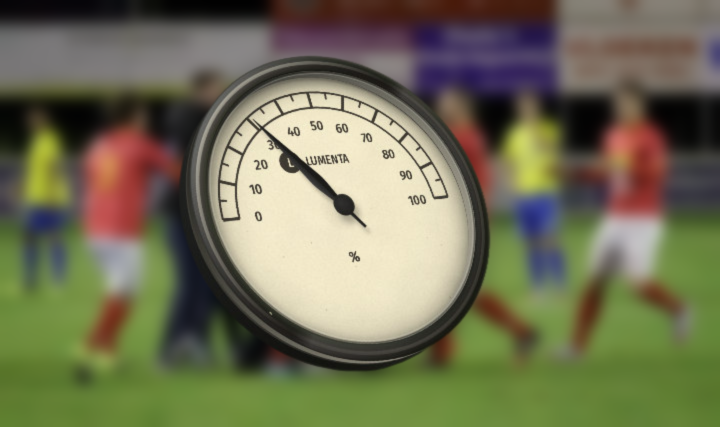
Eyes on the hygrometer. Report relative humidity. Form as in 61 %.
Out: 30 %
